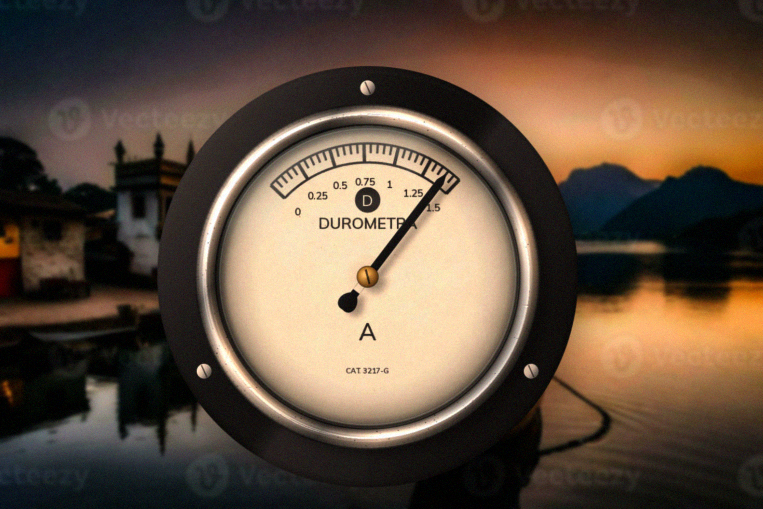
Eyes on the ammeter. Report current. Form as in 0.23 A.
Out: 1.4 A
